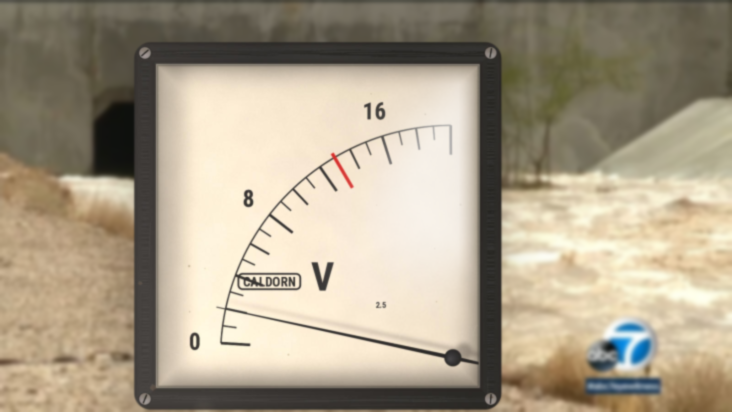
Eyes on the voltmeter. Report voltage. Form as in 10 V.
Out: 2 V
